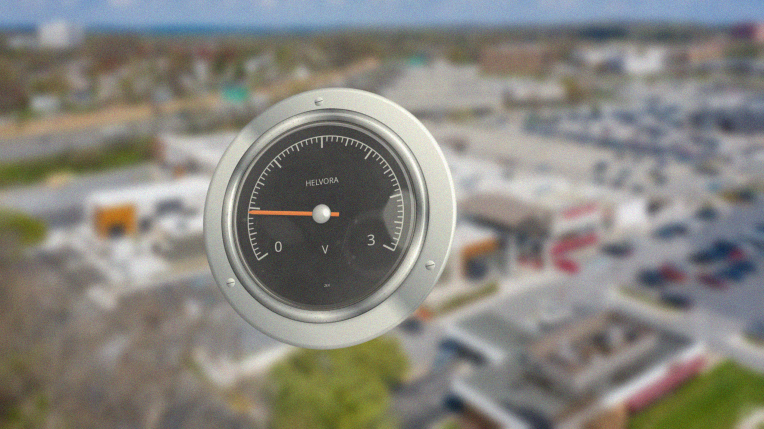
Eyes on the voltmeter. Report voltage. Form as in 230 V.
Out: 0.45 V
